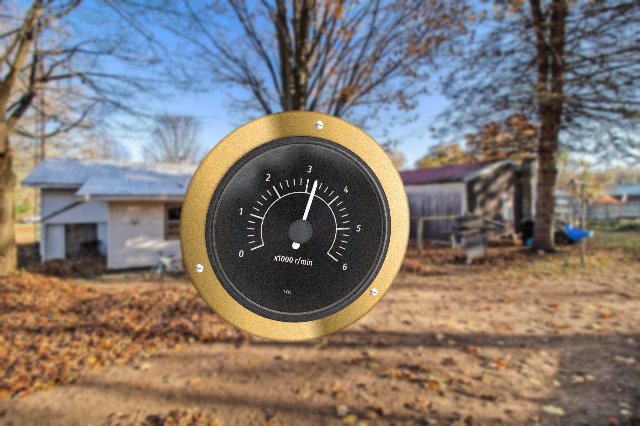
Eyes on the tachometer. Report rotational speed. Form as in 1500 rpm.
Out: 3200 rpm
